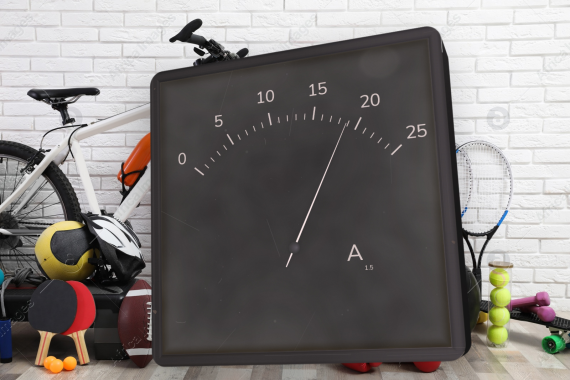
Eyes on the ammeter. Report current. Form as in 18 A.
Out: 19 A
